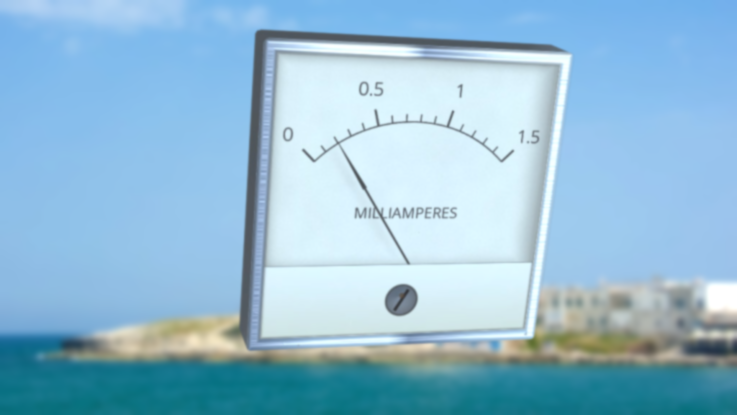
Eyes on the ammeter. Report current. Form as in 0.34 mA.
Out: 0.2 mA
